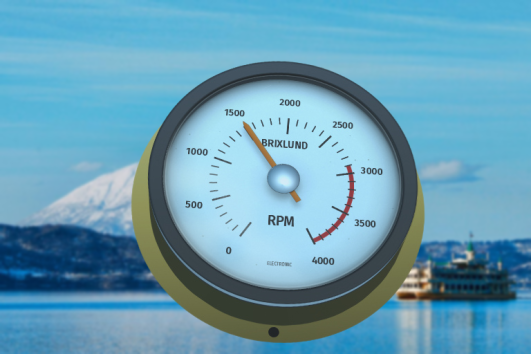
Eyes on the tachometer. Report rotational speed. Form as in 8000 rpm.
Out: 1500 rpm
